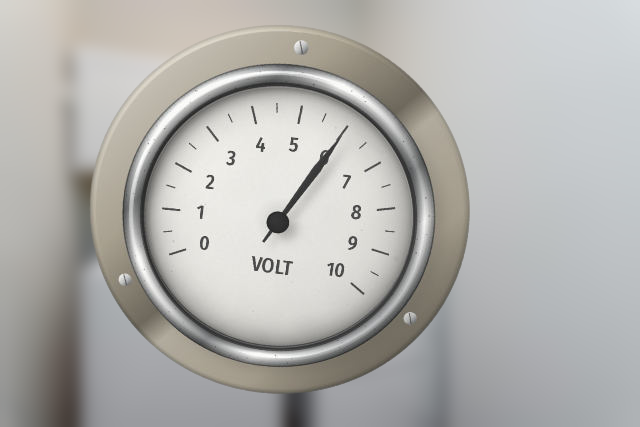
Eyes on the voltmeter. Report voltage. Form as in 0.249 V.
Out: 6 V
